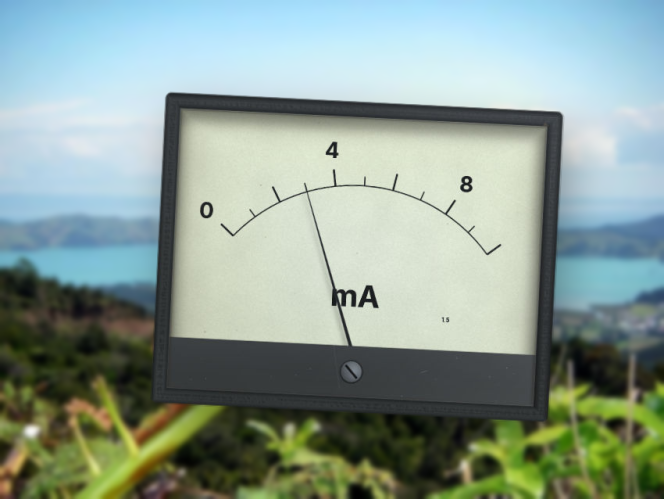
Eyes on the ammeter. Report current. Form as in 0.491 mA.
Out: 3 mA
